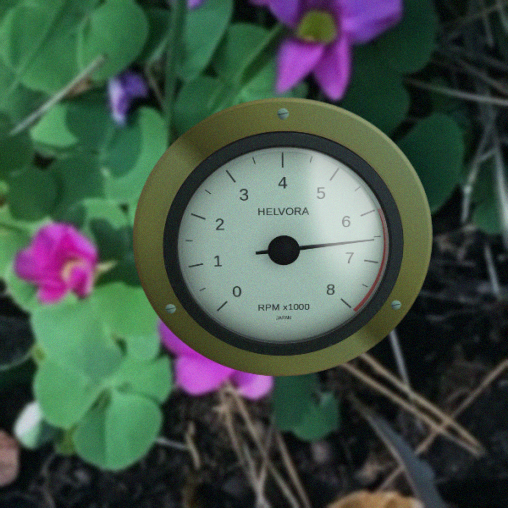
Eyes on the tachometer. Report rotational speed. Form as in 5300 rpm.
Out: 6500 rpm
